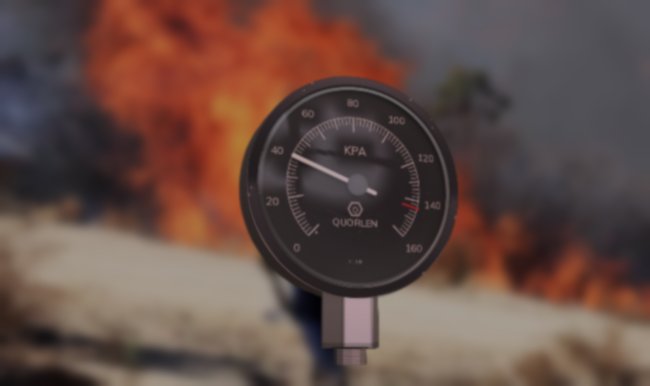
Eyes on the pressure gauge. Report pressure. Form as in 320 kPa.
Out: 40 kPa
